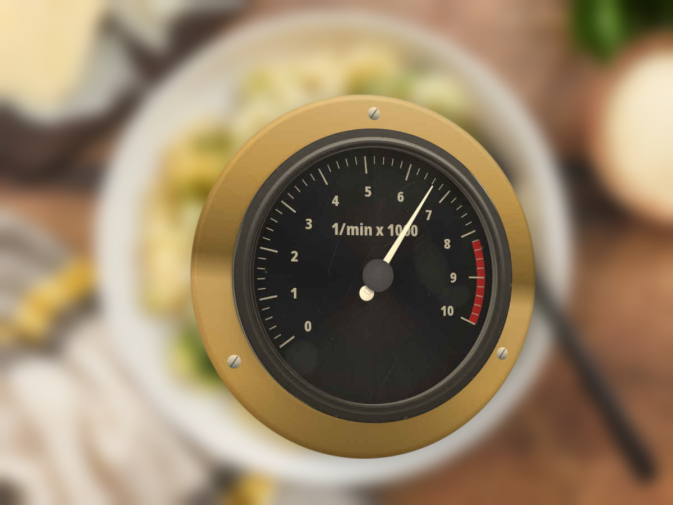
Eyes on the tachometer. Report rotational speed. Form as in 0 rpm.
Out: 6600 rpm
